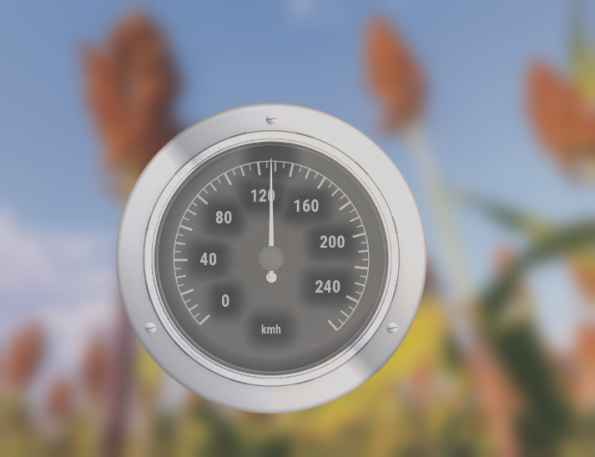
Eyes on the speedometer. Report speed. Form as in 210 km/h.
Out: 127.5 km/h
